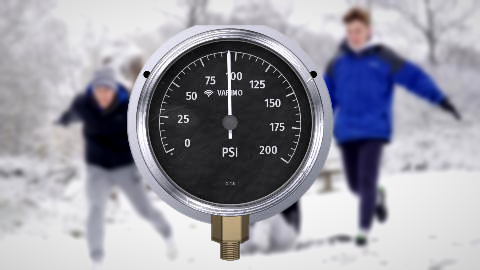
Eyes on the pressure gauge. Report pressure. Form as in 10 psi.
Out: 95 psi
